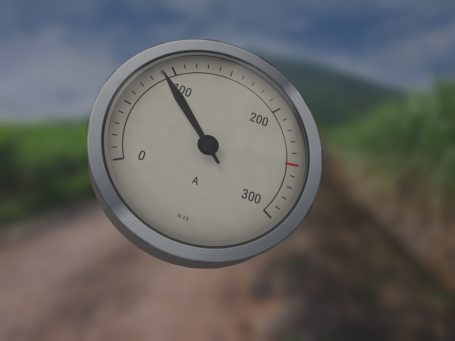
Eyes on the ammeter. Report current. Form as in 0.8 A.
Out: 90 A
